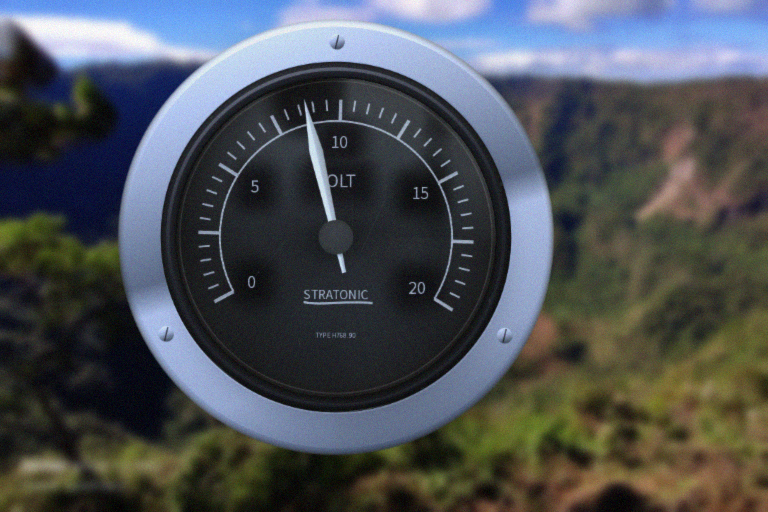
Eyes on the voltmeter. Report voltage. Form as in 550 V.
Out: 8.75 V
